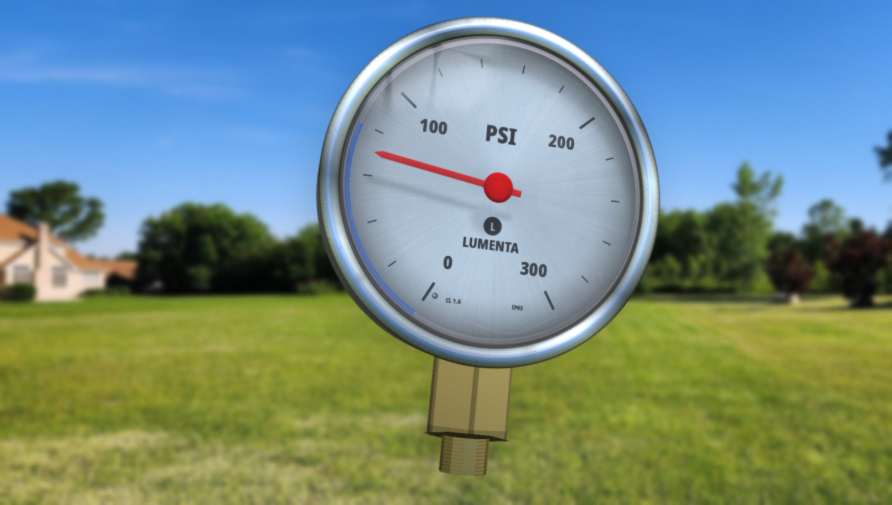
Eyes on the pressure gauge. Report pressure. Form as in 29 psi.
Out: 70 psi
